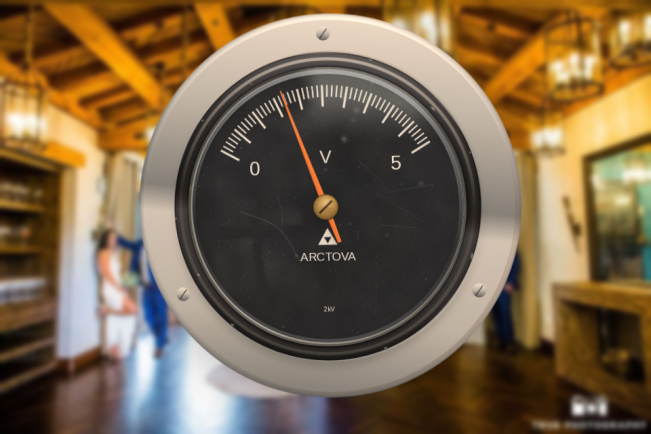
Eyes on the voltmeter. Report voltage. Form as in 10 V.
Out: 1.7 V
